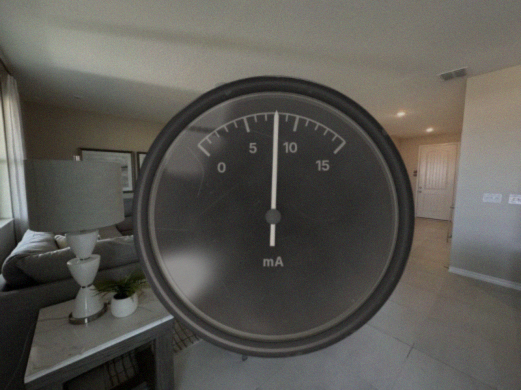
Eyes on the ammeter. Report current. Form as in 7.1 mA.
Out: 8 mA
